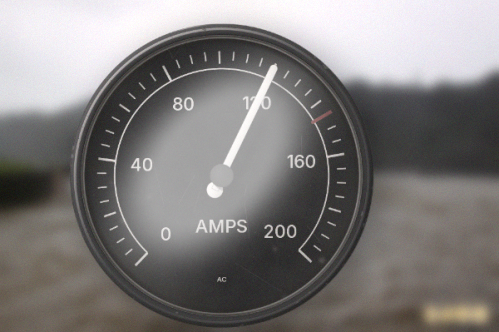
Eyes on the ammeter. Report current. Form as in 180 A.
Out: 120 A
